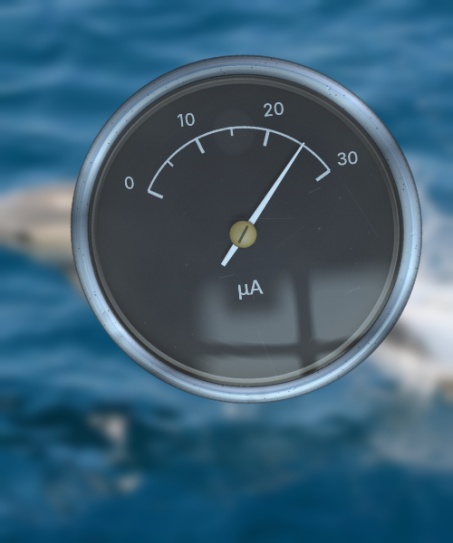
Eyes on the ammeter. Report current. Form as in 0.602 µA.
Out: 25 µA
